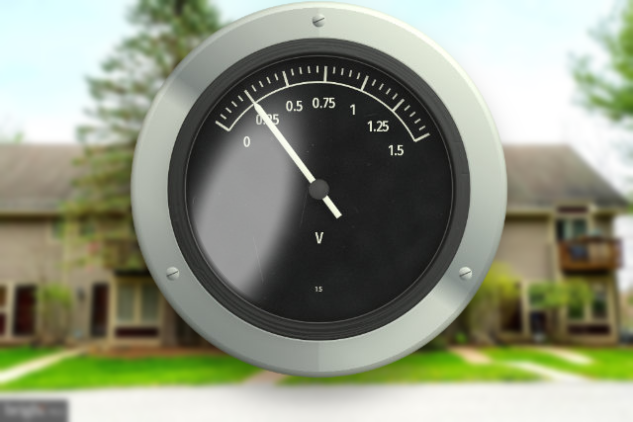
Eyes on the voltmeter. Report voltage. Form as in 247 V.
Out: 0.25 V
